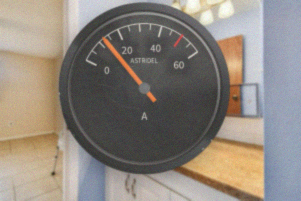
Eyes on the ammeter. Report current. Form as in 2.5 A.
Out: 12.5 A
